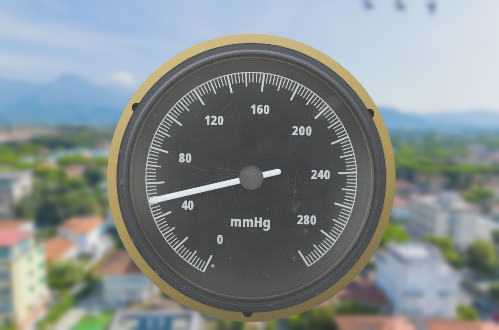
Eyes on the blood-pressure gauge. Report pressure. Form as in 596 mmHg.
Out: 50 mmHg
